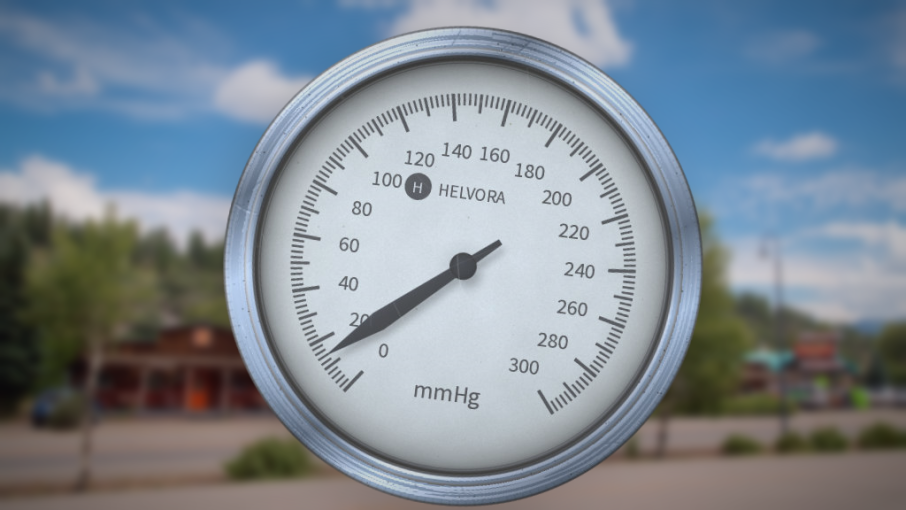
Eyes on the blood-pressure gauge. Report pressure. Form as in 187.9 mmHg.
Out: 14 mmHg
